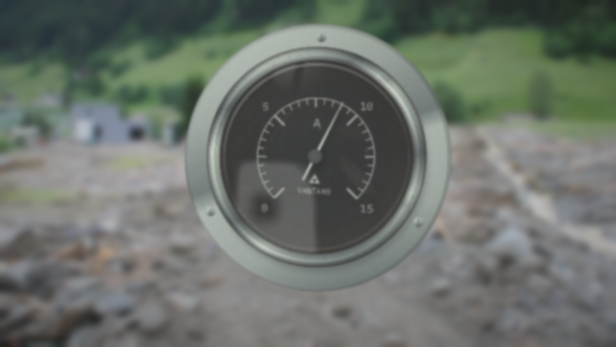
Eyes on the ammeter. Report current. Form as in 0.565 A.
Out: 9 A
